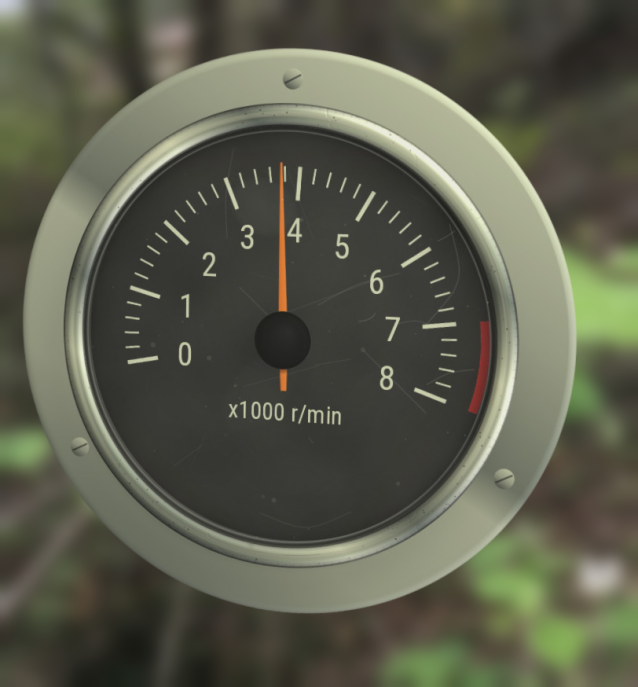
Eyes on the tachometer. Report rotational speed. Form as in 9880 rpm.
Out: 3800 rpm
